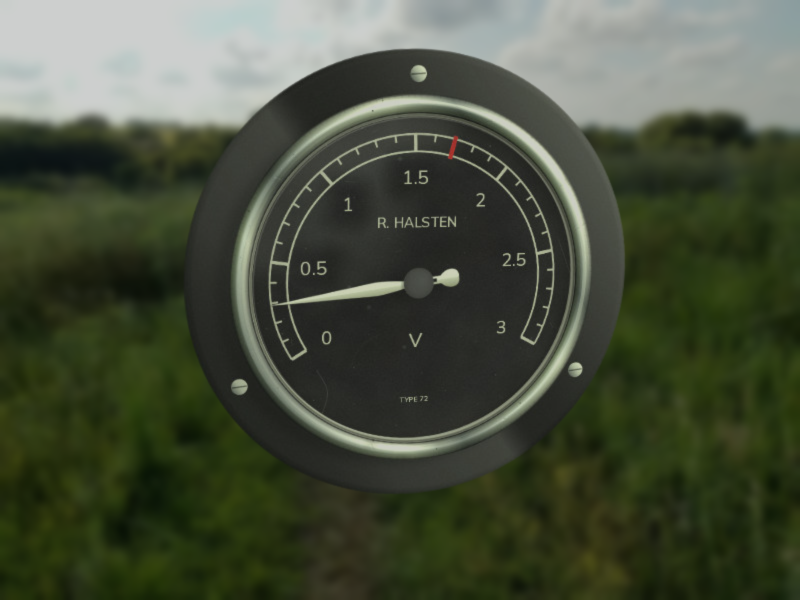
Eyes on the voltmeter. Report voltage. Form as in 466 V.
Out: 0.3 V
